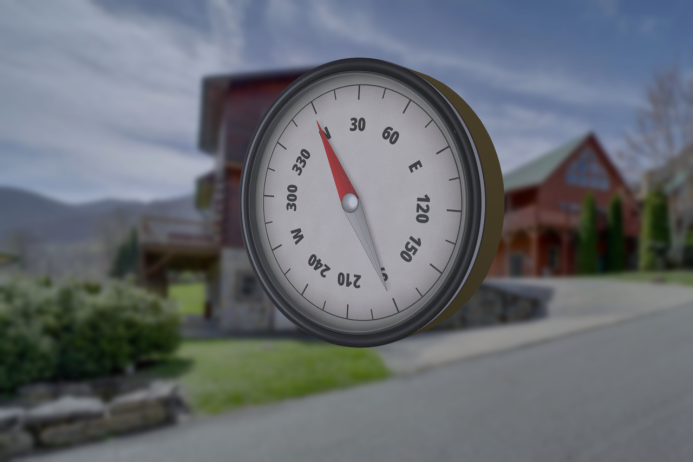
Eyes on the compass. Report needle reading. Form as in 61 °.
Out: 0 °
